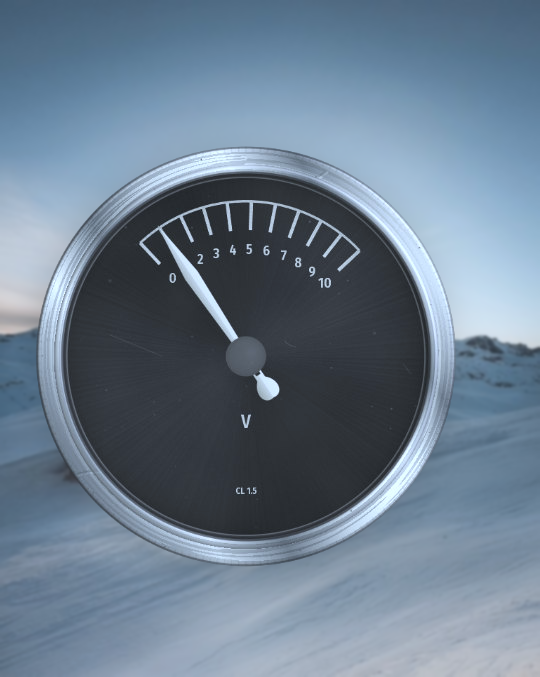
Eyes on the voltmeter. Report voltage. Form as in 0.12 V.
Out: 1 V
